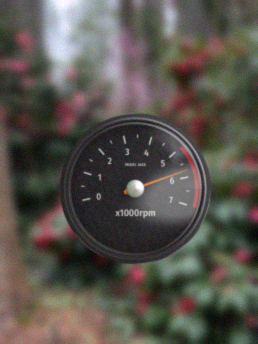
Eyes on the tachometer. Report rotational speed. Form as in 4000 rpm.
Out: 5750 rpm
